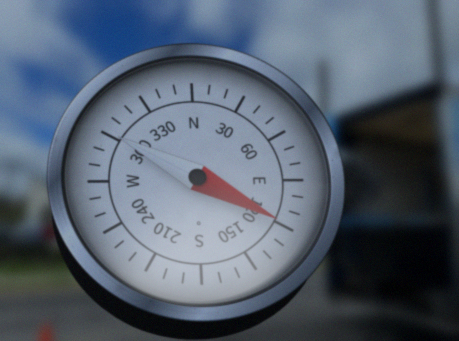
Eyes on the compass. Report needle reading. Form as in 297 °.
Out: 120 °
